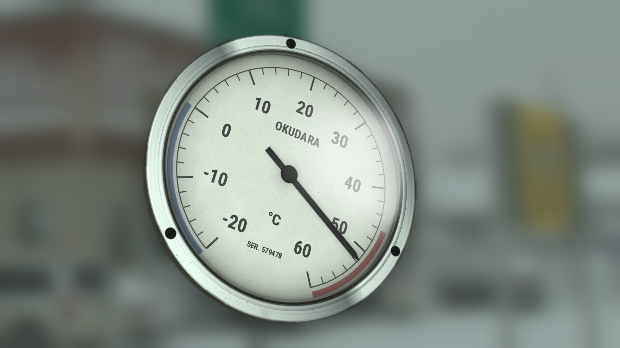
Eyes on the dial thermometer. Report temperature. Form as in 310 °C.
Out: 52 °C
